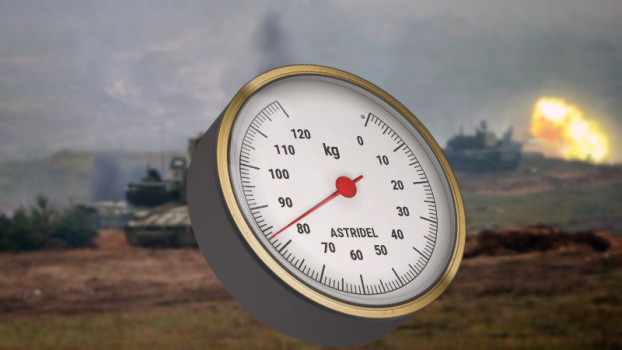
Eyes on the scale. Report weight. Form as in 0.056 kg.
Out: 83 kg
